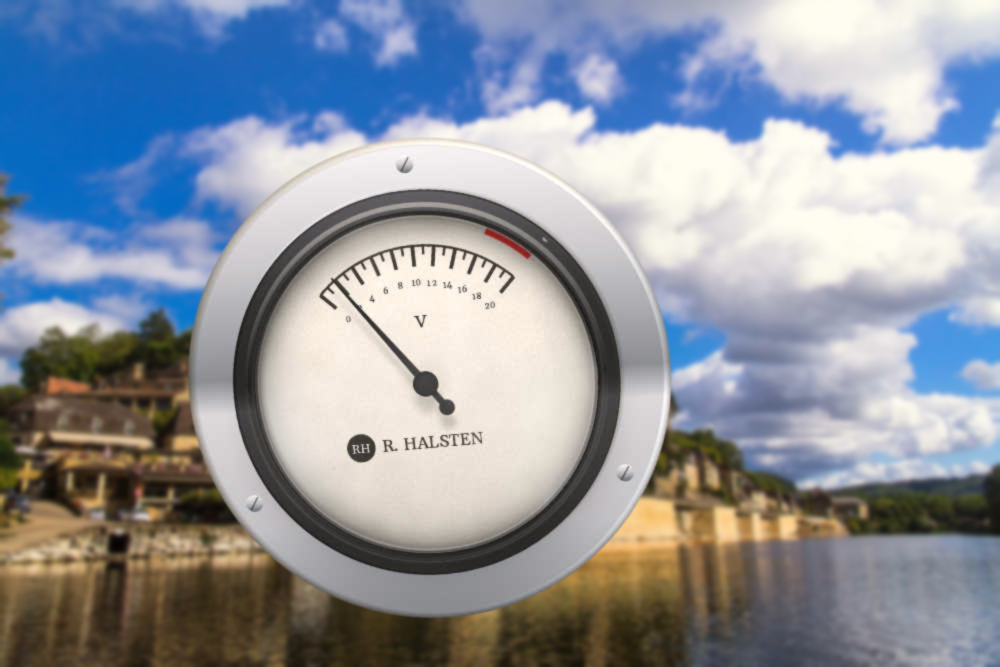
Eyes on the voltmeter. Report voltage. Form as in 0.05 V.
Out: 2 V
